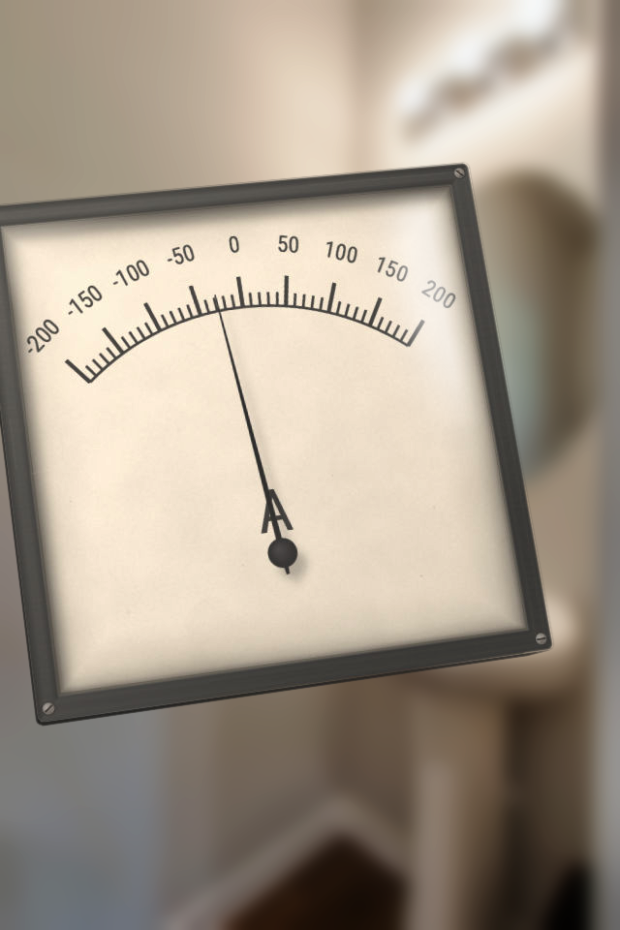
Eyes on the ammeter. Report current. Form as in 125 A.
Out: -30 A
